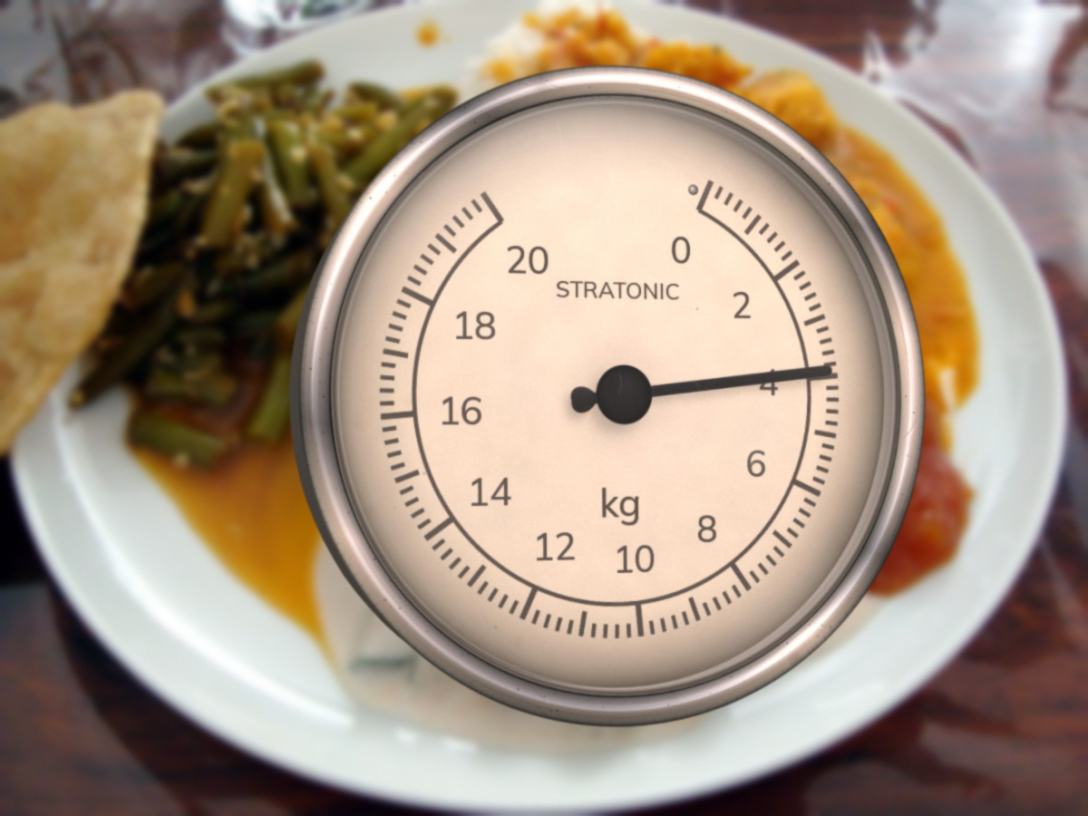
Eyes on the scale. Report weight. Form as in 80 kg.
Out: 3.9 kg
